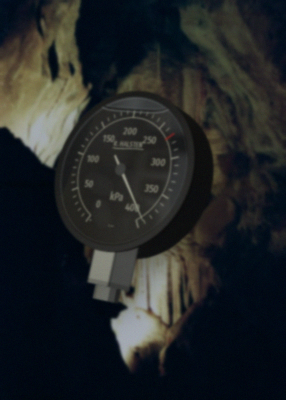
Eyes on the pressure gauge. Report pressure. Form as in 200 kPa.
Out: 390 kPa
